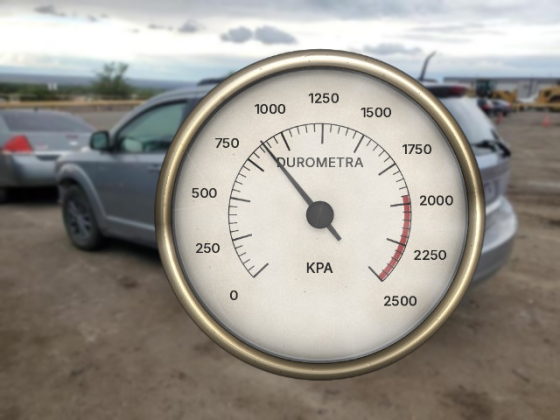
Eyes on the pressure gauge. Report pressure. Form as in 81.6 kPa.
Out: 875 kPa
